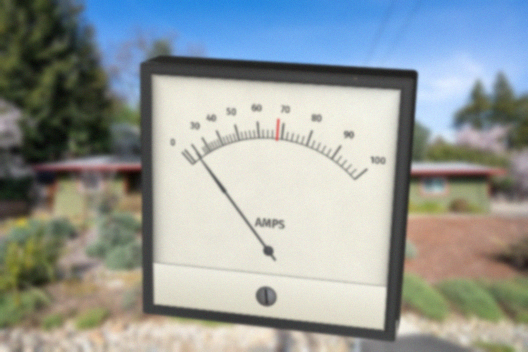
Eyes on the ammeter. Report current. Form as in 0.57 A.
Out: 20 A
